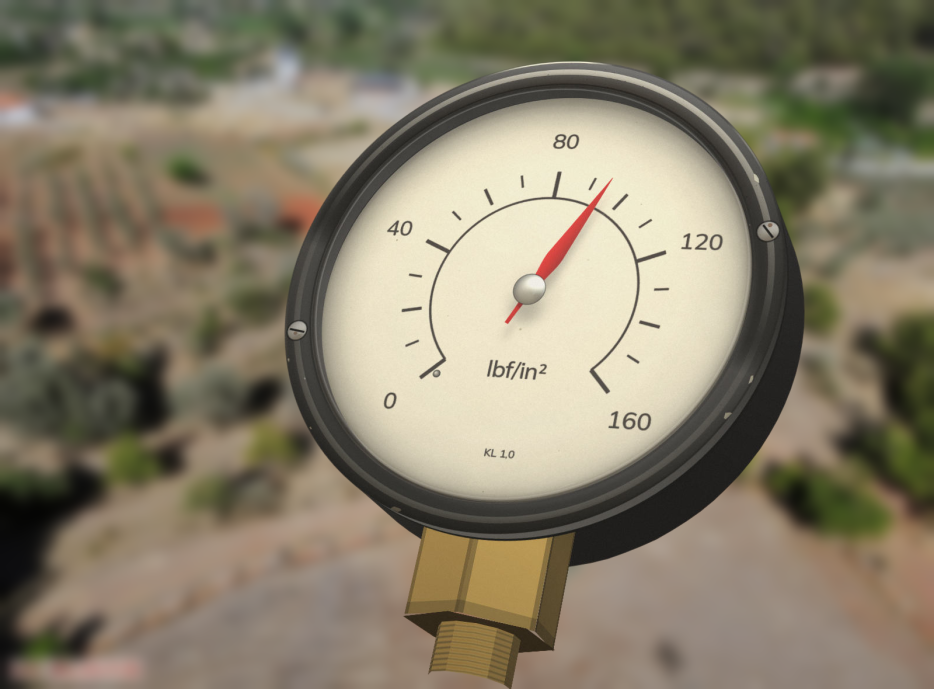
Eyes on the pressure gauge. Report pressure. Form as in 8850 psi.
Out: 95 psi
